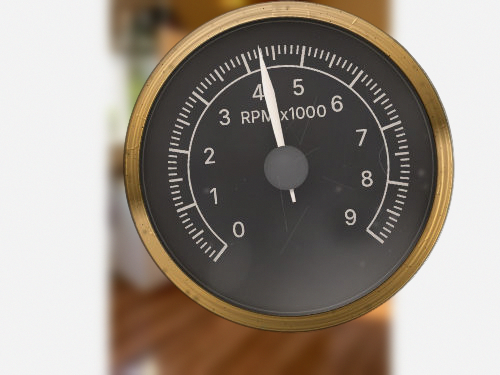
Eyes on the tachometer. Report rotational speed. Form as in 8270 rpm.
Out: 4300 rpm
